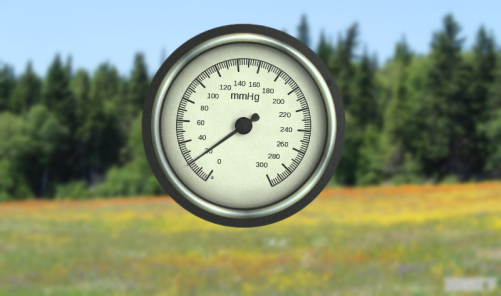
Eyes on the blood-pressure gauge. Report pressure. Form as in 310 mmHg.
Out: 20 mmHg
